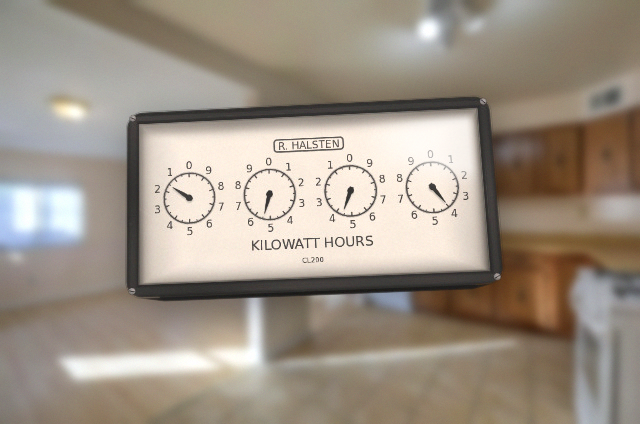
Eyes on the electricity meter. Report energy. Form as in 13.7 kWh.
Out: 1544 kWh
